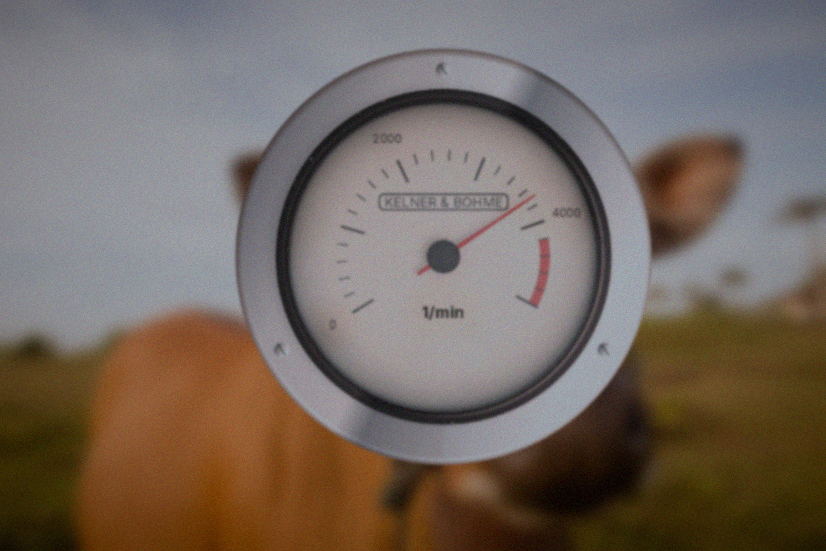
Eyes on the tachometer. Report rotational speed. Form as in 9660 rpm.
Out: 3700 rpm
